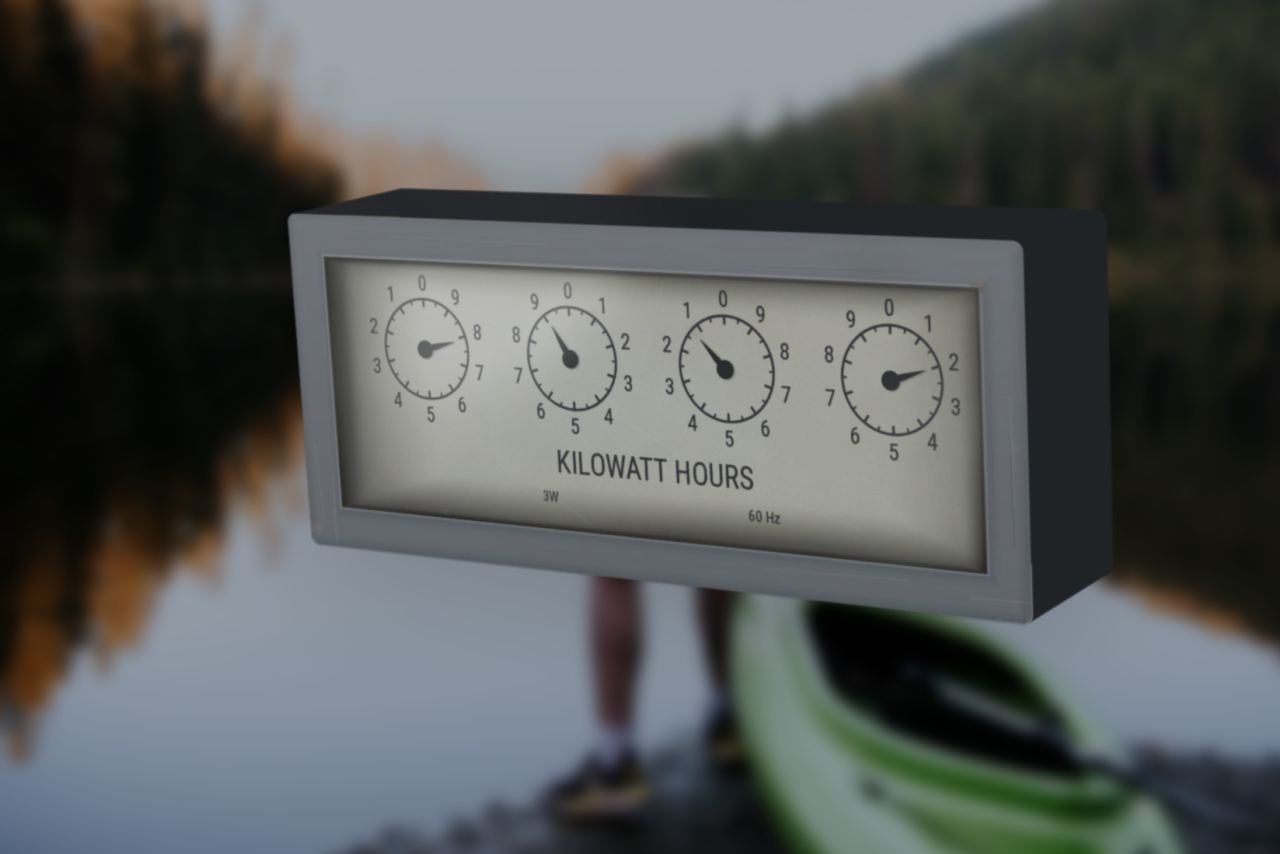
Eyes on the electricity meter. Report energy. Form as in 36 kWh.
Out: 7912 kWh
